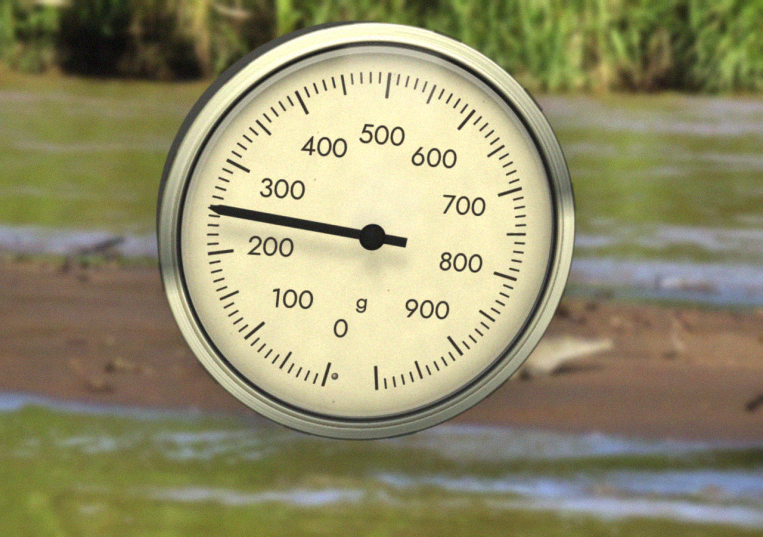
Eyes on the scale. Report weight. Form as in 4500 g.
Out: 250 g
